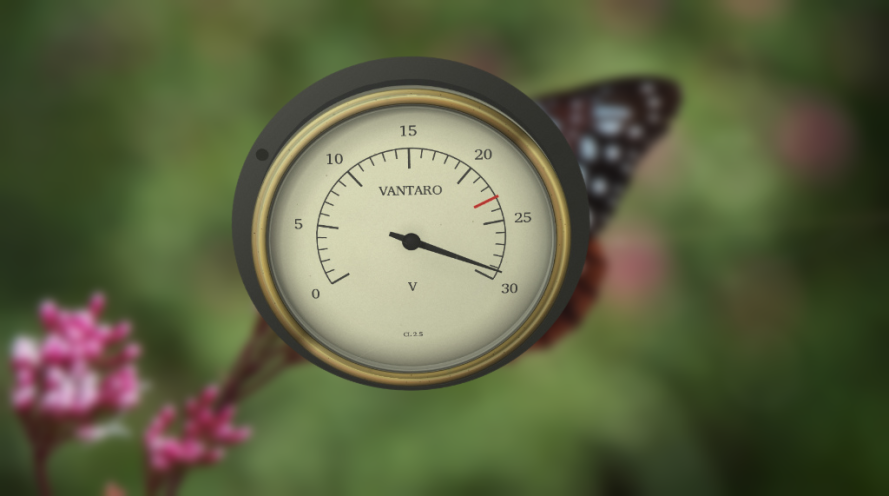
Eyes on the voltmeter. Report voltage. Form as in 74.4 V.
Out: 29 V
